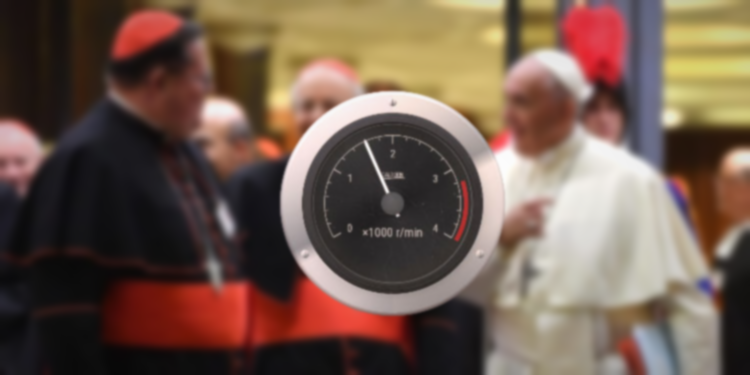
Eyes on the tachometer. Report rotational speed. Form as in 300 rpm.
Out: 1600 rpm
